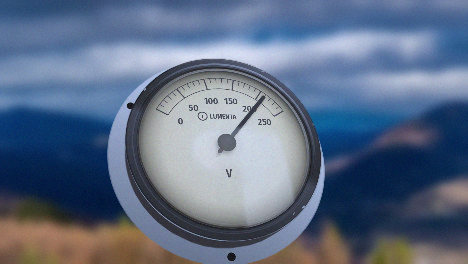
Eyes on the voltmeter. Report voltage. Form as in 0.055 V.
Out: 210 V
